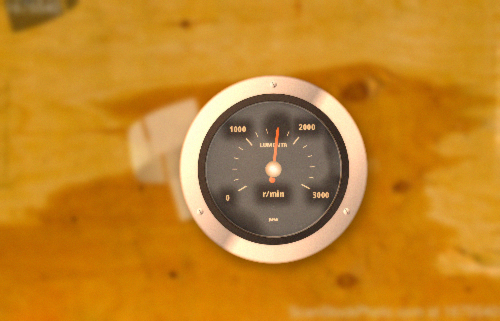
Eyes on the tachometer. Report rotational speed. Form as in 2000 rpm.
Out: 1600 rpm
